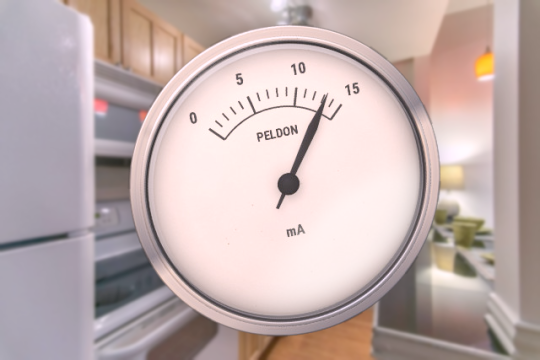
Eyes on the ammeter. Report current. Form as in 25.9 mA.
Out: 13 mA
